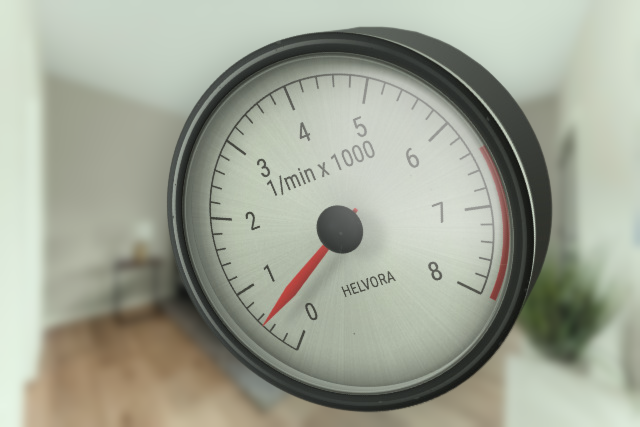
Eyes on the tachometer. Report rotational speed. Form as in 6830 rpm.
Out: 500 rpm
